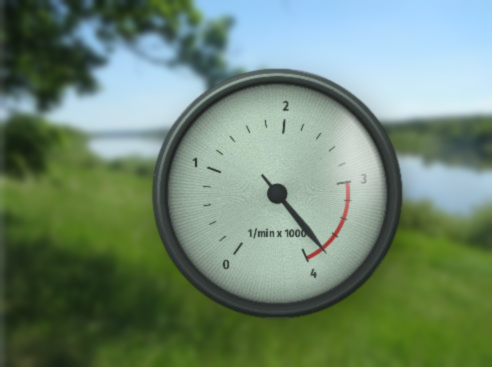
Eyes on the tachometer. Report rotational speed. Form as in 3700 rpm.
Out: 3800 rpm
